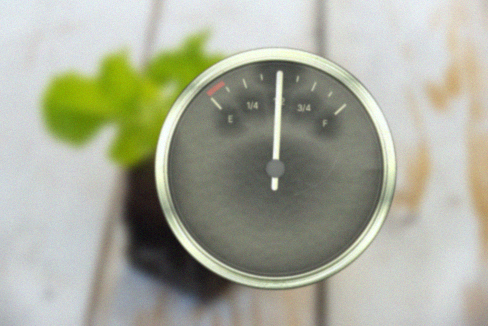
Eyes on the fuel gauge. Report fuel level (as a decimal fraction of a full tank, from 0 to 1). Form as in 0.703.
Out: 0.5
